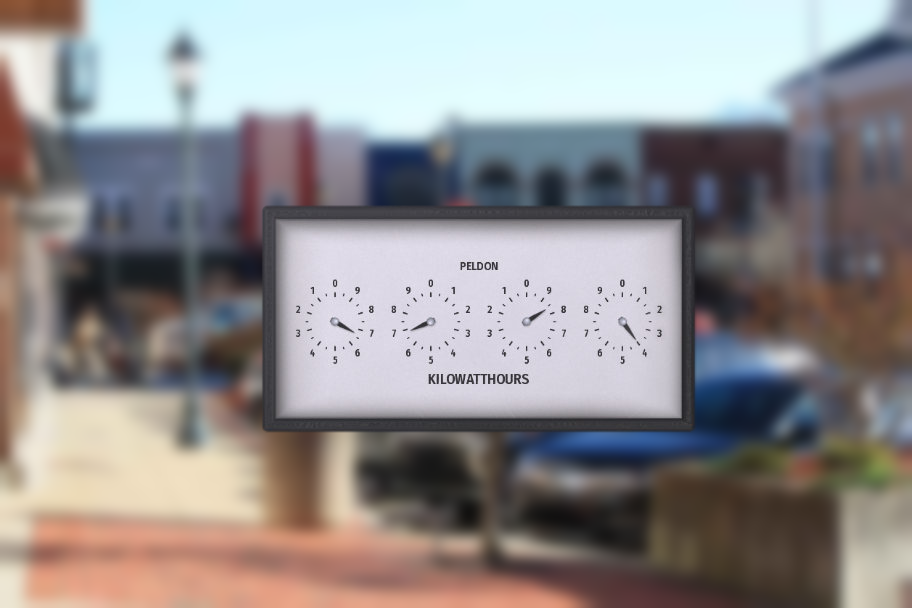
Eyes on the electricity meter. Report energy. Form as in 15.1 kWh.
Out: 6684 kWh
